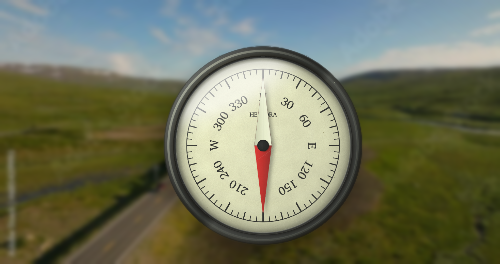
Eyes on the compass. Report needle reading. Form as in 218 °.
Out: 180 °
